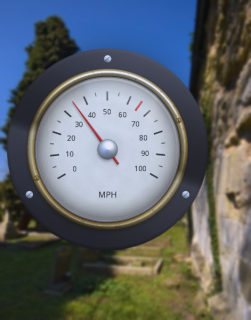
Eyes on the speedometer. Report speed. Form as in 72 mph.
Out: 35 mph
